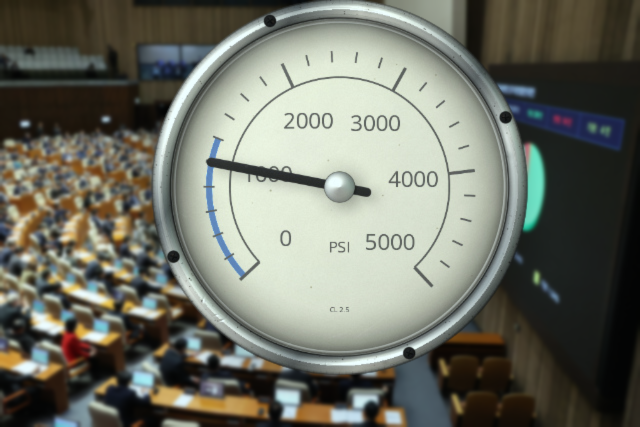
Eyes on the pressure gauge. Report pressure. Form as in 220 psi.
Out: 1000 psi
